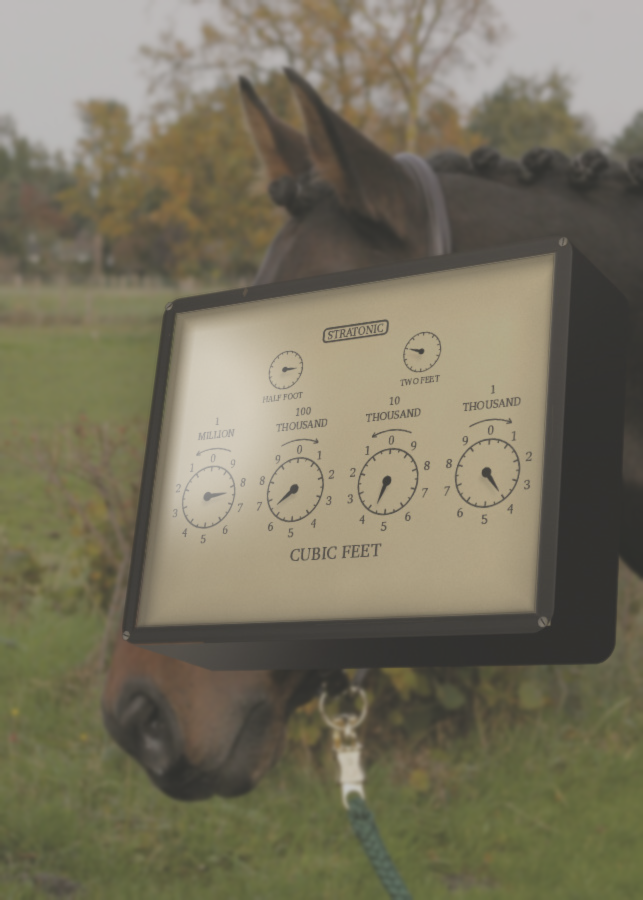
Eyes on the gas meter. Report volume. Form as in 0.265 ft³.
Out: 764400 ft³
